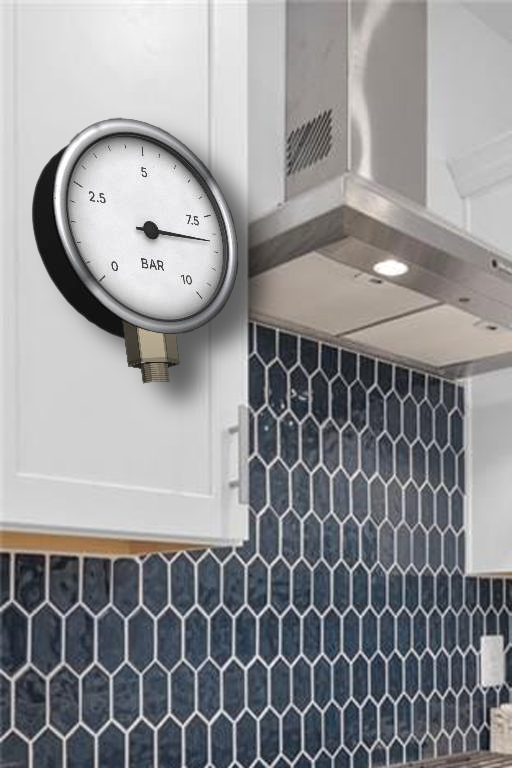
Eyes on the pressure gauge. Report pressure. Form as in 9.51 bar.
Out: 8.25 bar
